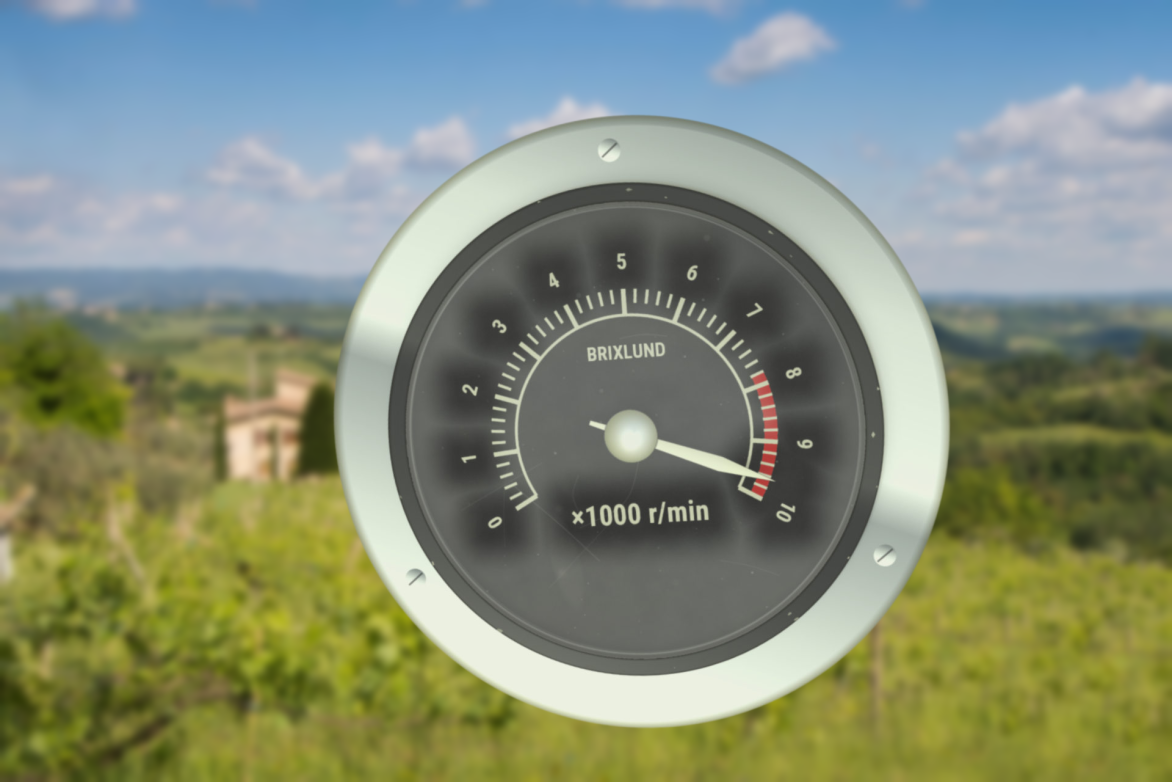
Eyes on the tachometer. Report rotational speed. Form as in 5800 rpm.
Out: 9600 rpm
